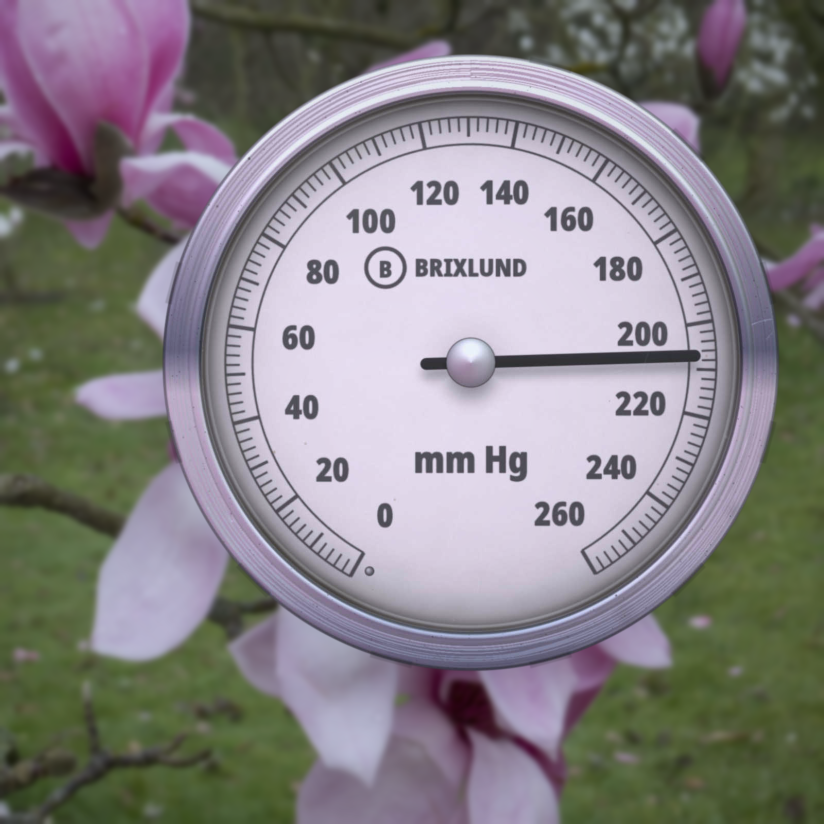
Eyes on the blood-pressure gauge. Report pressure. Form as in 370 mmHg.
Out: 207 mmHg
